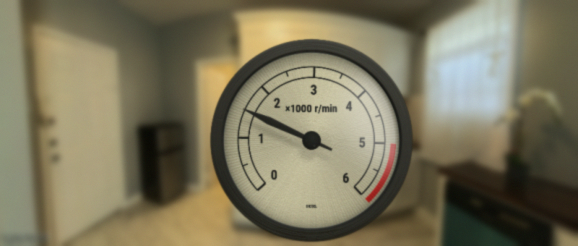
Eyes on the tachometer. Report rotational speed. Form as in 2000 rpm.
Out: 1500 rpm
